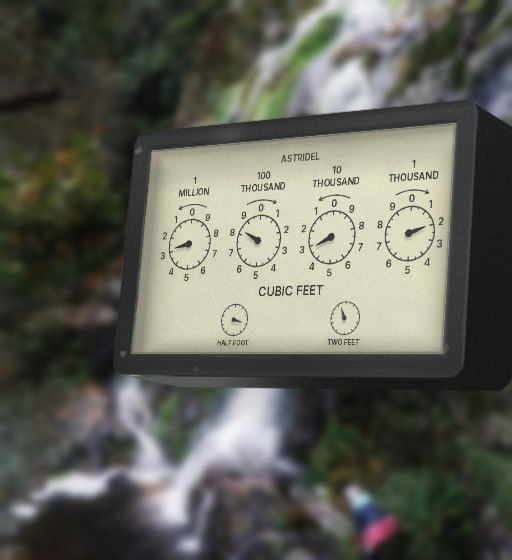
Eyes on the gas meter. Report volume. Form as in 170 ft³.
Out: 283200 ft³
